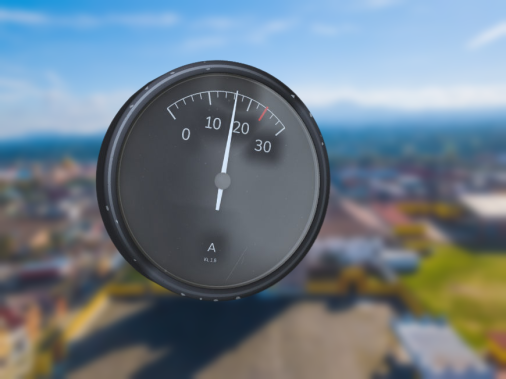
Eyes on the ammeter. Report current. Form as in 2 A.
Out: 16 A
